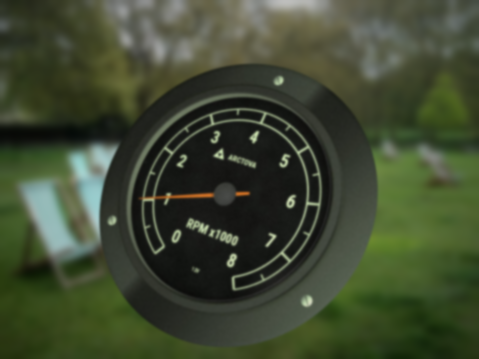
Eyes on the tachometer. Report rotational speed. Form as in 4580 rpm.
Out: 1000 rpm
